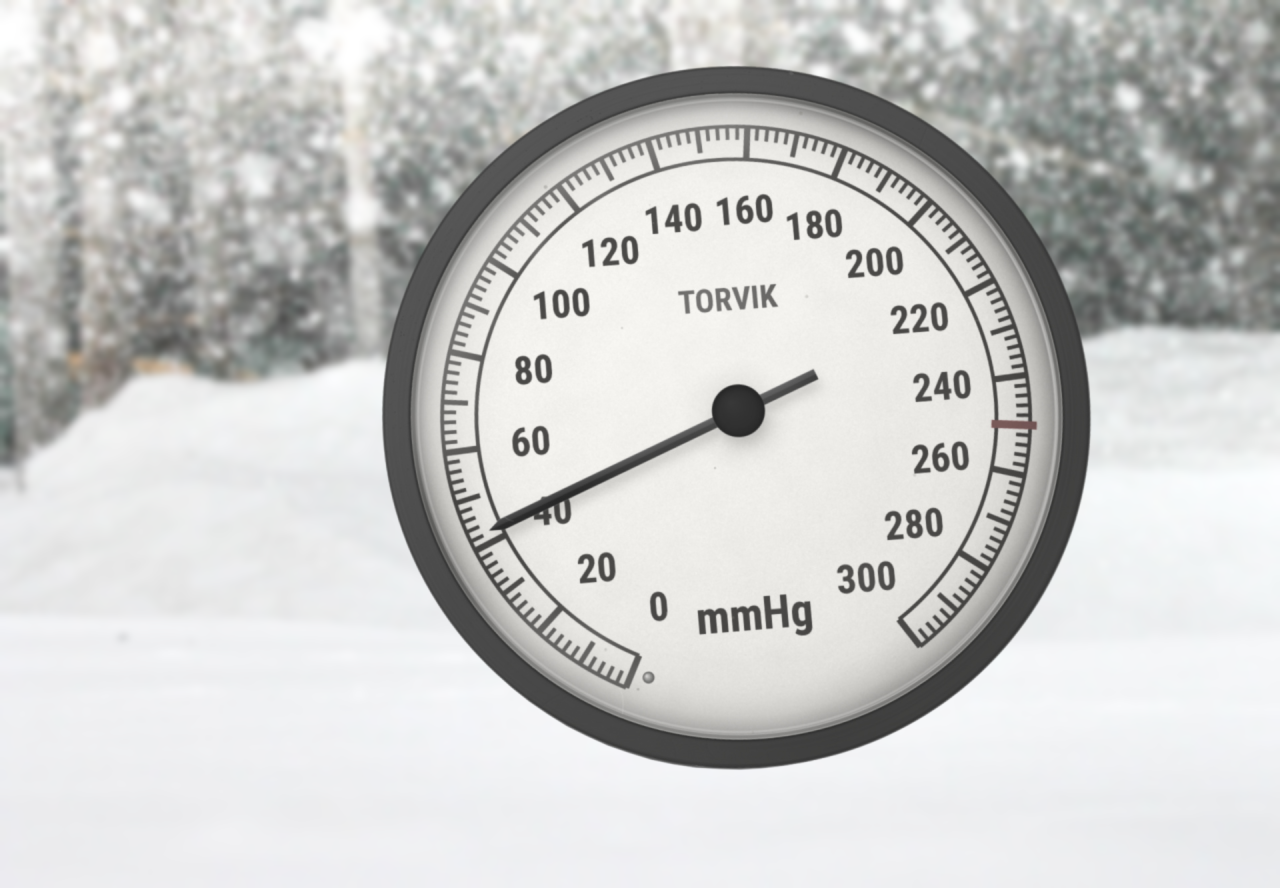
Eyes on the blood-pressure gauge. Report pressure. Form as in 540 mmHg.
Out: 42 mmHg
